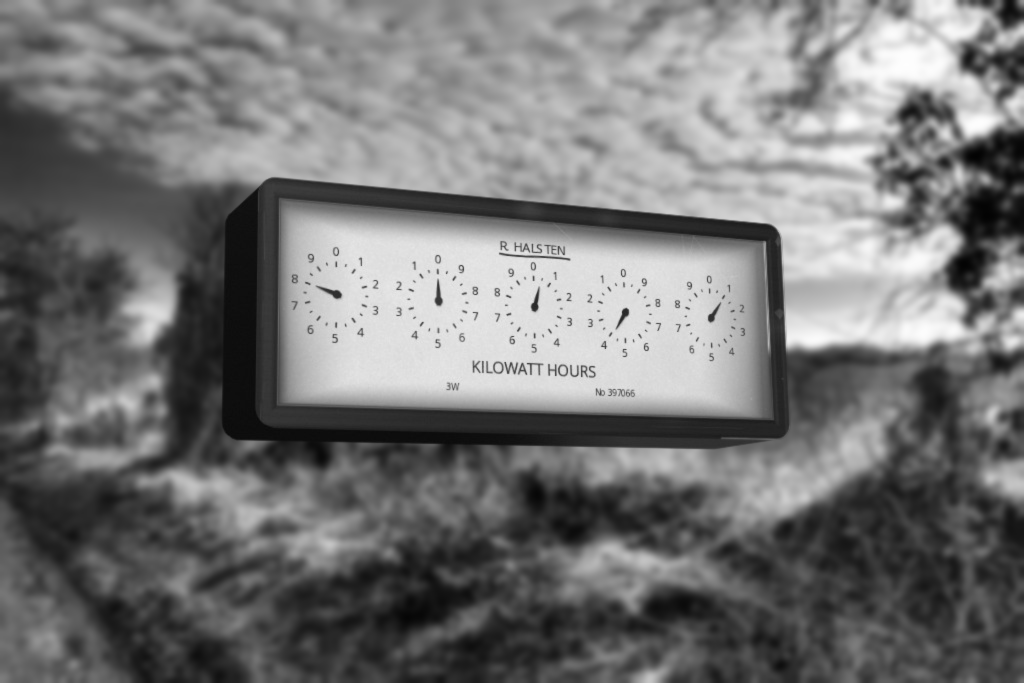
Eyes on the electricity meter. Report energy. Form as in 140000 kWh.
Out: 80041 kWh
